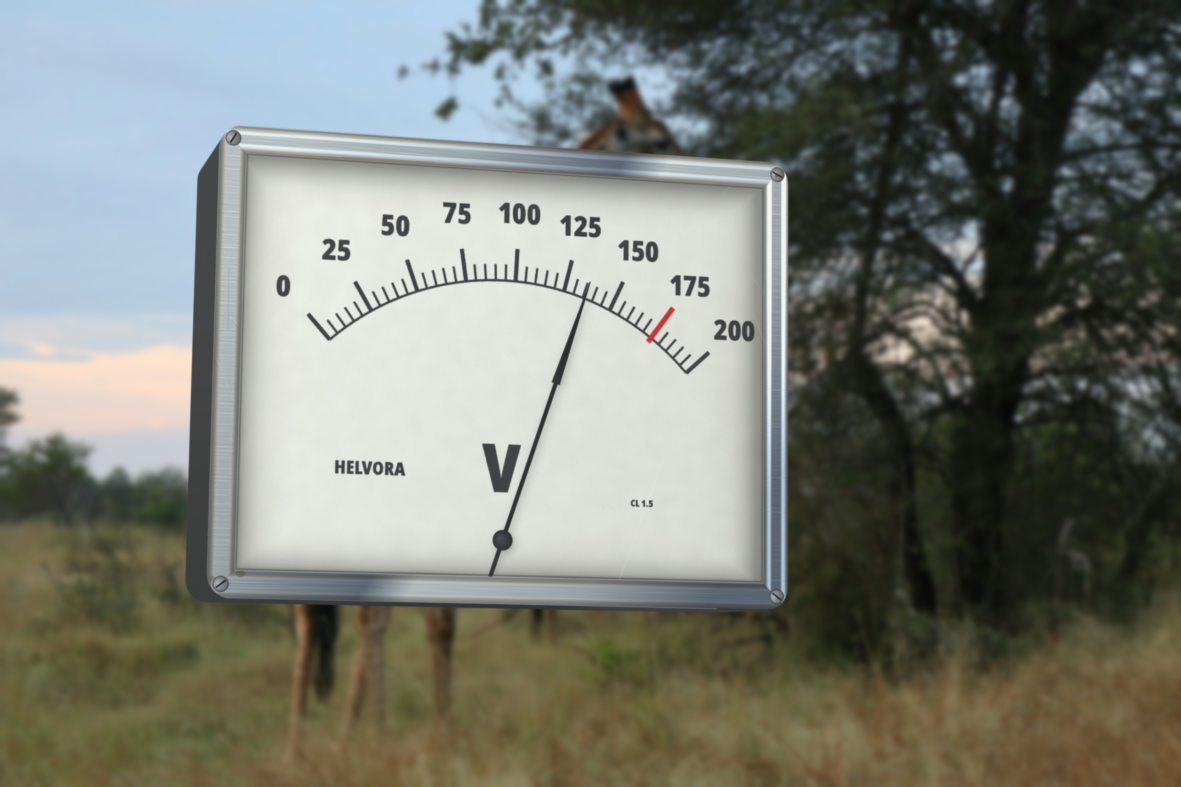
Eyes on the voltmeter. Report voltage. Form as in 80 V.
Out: 135 V
